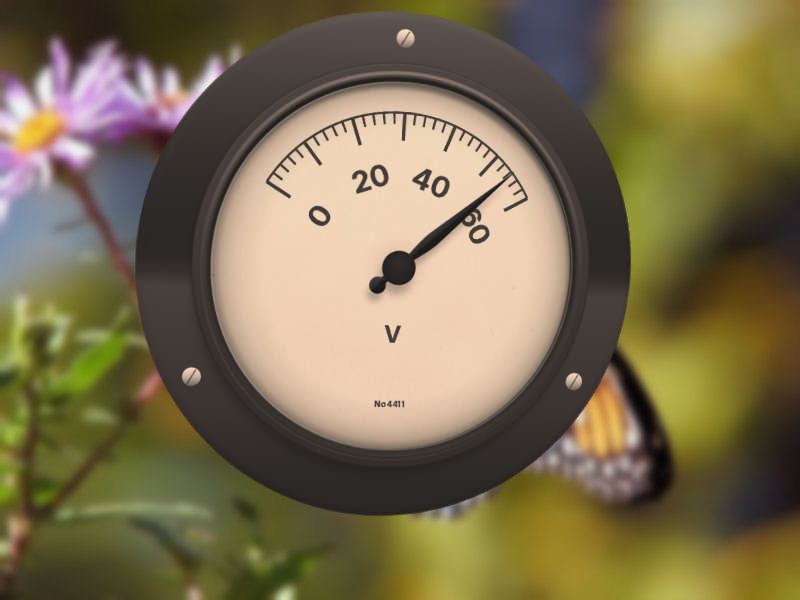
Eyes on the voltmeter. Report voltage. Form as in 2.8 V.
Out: 54 V
